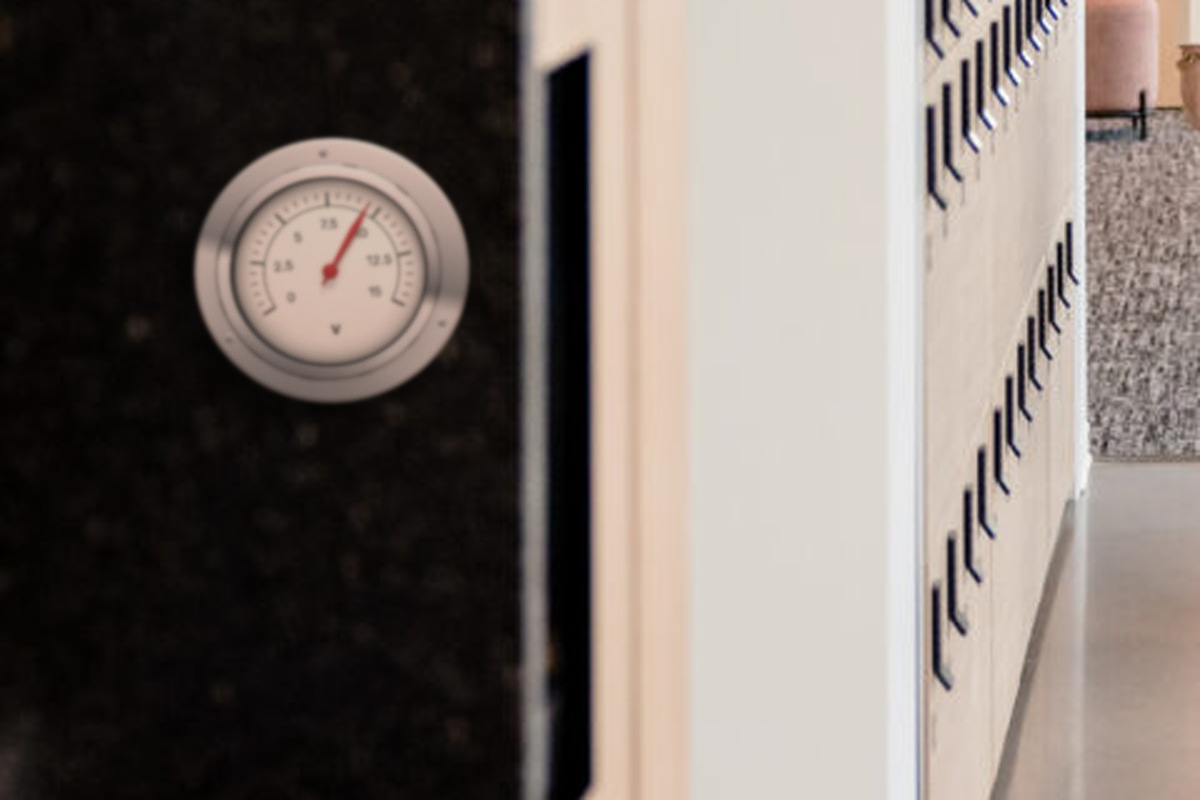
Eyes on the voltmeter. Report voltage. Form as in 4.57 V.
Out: 9.5 V
